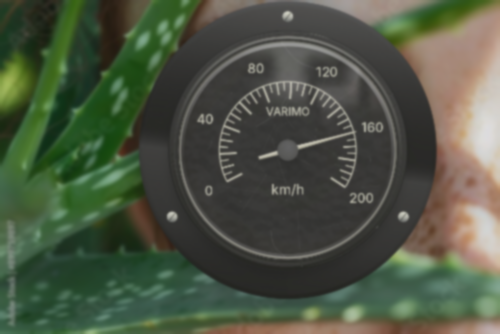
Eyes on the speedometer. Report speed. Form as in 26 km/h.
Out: 160 km/h
